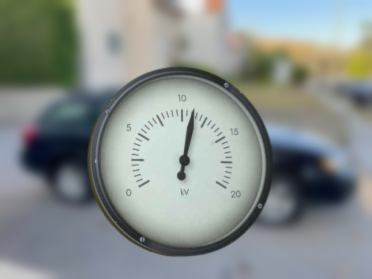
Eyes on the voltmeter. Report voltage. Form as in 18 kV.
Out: 11 kV
